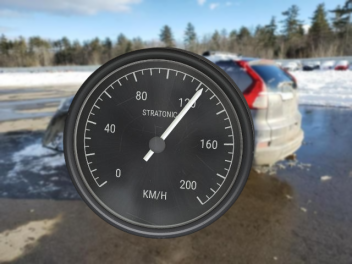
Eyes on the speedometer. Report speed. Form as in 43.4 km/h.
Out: 122.5 km/h
